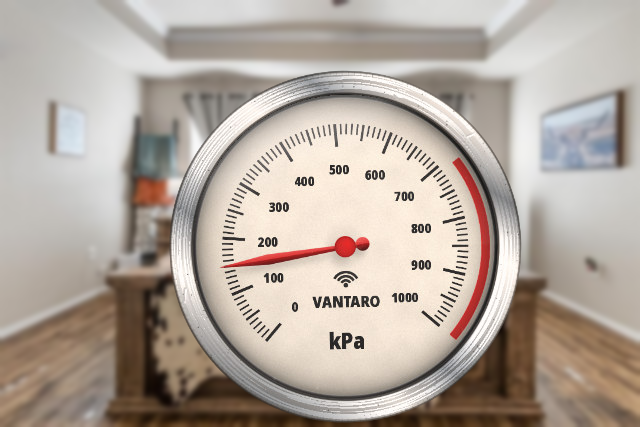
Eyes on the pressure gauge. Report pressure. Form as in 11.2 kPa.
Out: 150 kPa
